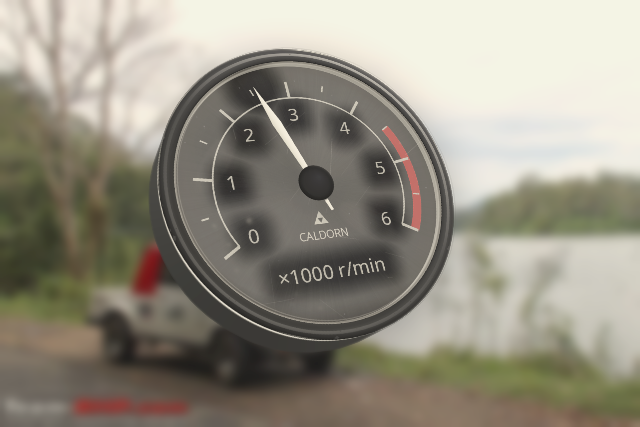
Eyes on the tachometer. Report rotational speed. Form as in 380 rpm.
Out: 2500 rpm
